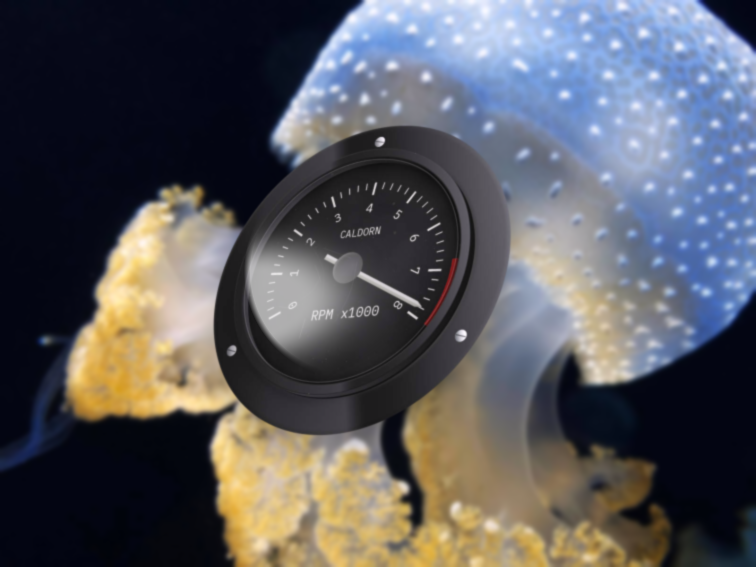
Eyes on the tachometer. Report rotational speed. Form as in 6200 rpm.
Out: 7800 rpm
